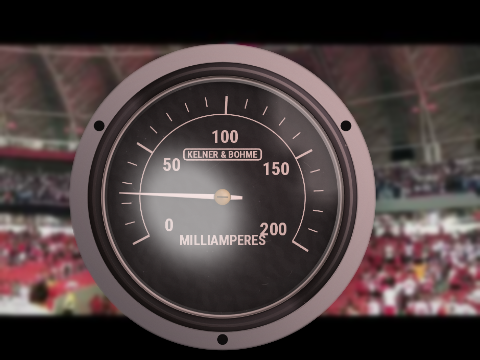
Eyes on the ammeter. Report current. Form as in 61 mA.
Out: 25 mA
